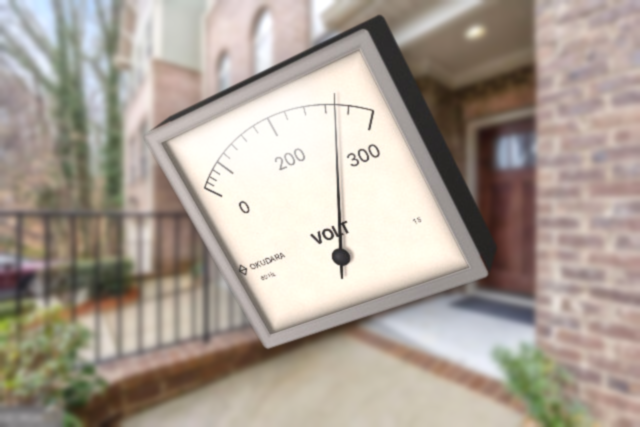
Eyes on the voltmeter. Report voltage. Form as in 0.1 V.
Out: 270 V
